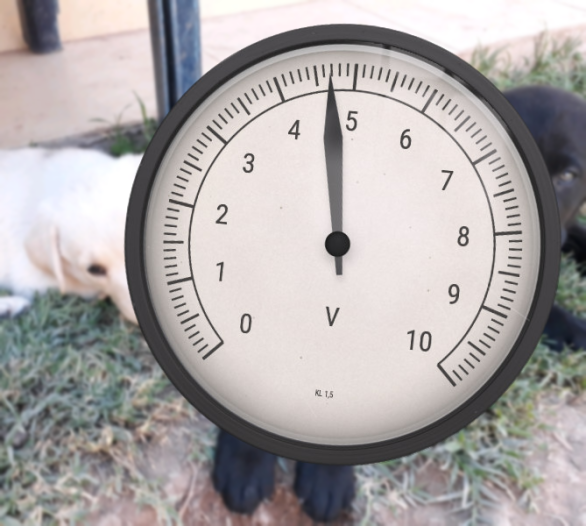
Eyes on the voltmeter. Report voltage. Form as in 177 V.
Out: 4.7 V
